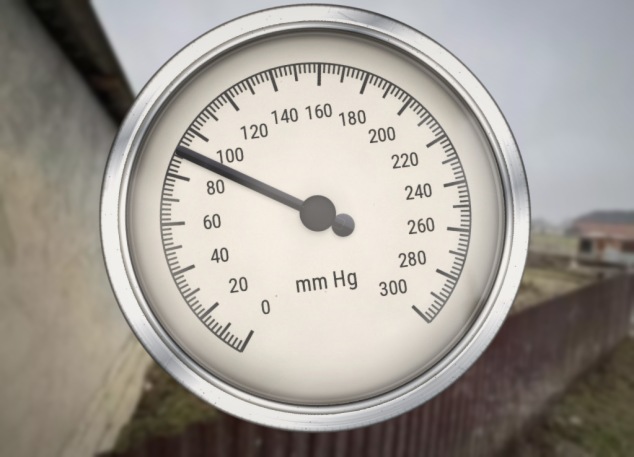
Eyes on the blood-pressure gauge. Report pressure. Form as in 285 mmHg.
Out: 90 mmHg
